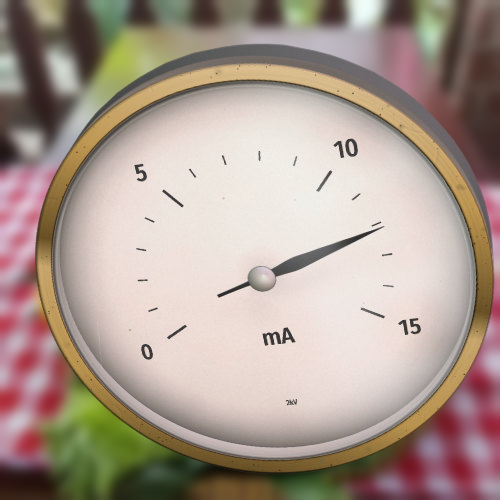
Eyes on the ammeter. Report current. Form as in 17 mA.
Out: 12 mA
